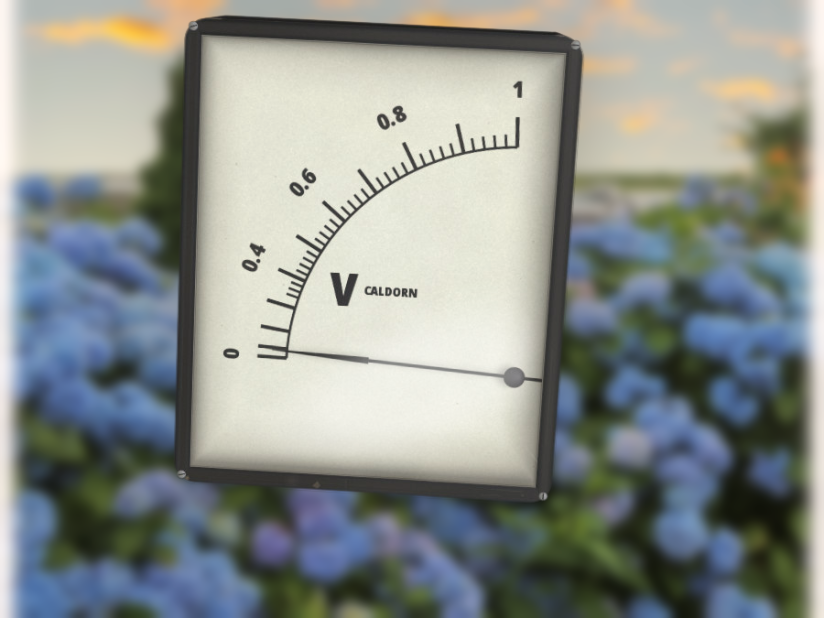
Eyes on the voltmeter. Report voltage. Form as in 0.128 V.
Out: 0.1 V
